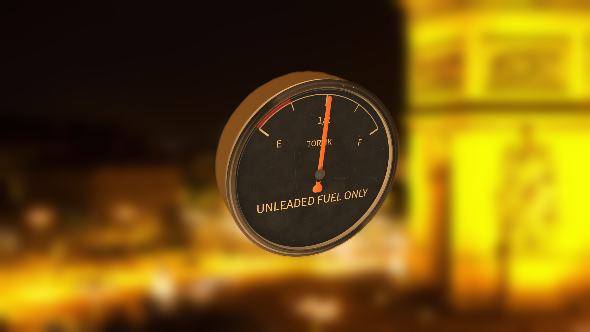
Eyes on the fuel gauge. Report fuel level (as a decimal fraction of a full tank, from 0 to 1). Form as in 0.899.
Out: 0.5
